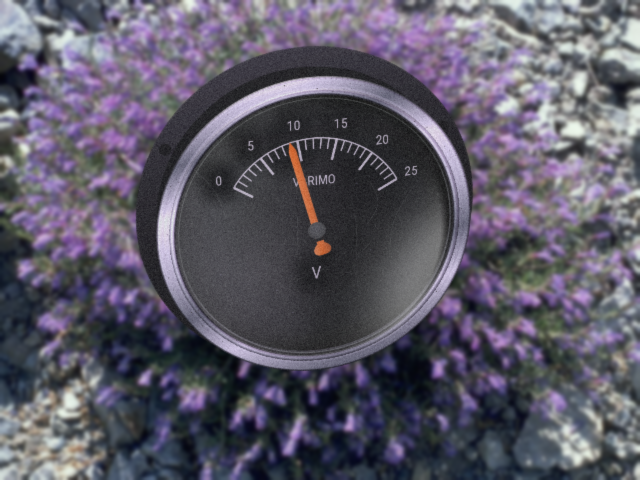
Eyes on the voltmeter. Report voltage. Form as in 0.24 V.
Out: 9 V
